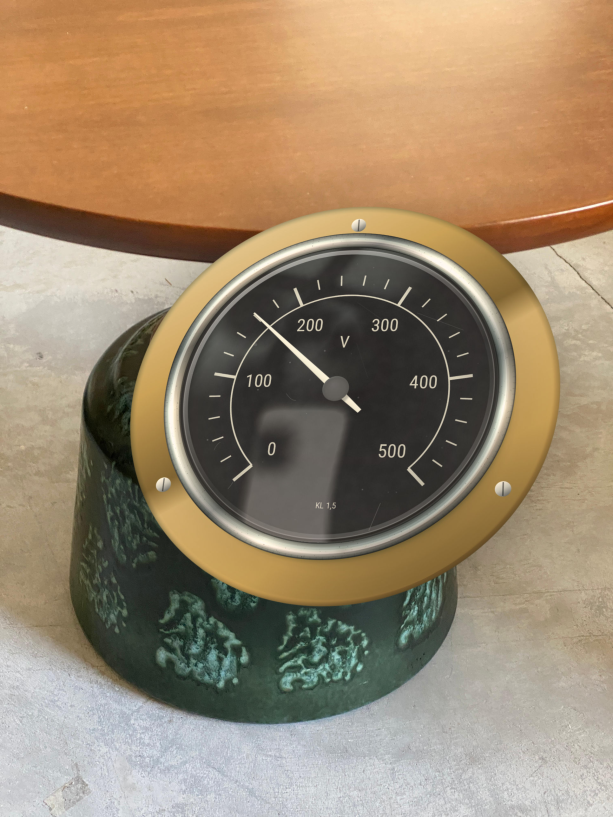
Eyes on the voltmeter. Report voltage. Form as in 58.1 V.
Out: 160 V
